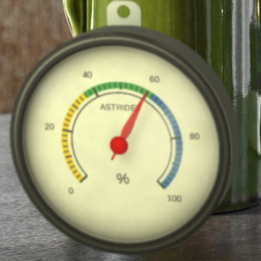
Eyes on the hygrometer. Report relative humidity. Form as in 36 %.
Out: 60 %
